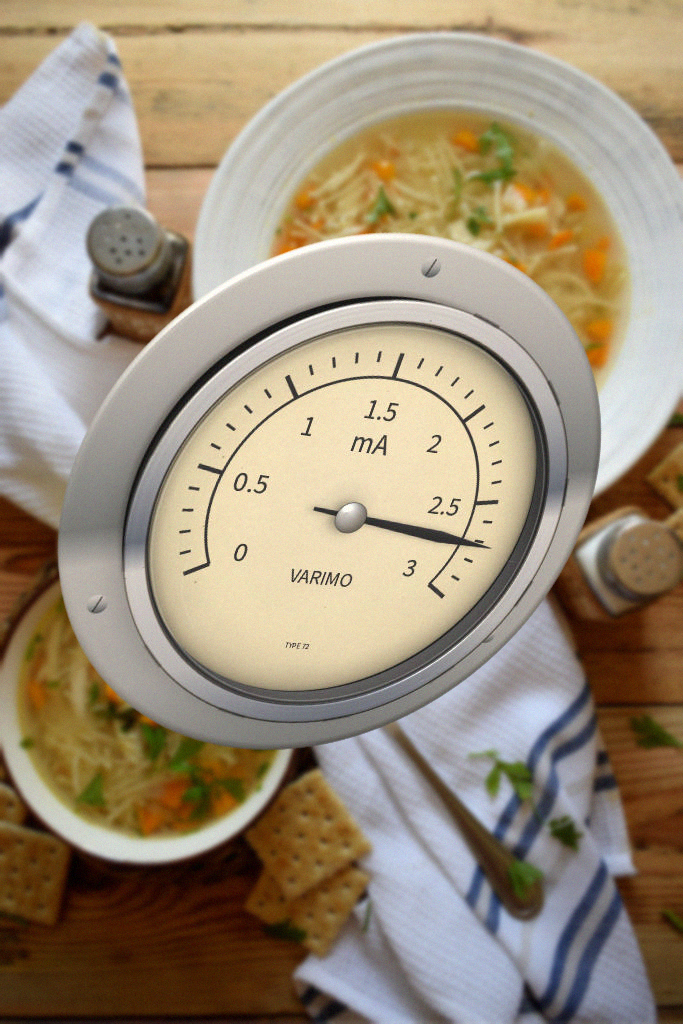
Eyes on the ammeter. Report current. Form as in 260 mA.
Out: 2.7 mA
